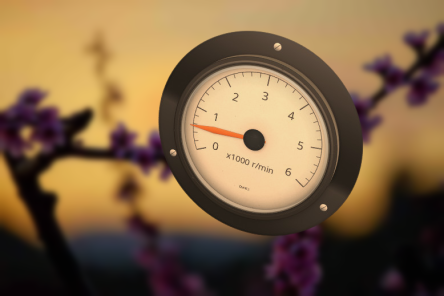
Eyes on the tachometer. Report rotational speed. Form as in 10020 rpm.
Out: 600 rpm
